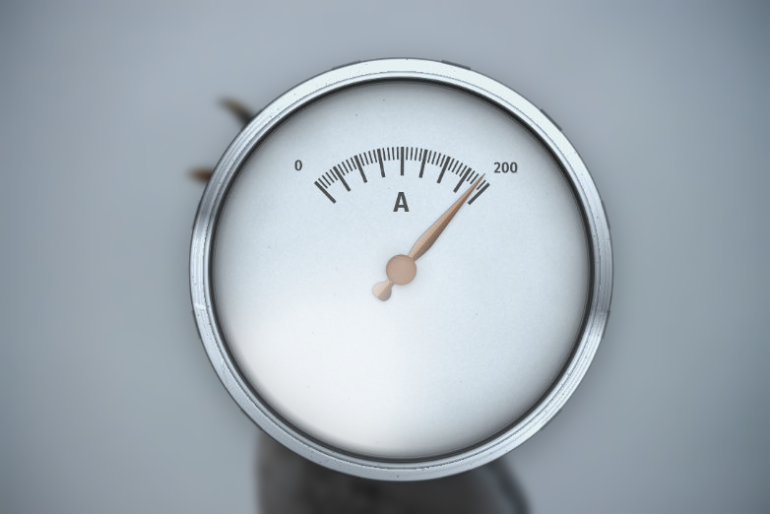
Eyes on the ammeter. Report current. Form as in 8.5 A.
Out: 190 A
